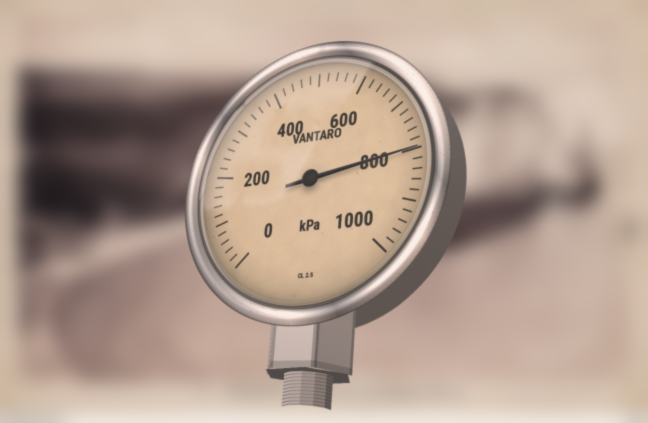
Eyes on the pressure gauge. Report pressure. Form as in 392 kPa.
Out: 800 kPa
